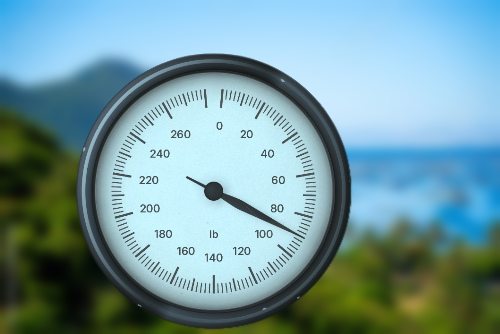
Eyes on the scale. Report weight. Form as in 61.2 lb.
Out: 90 lb
